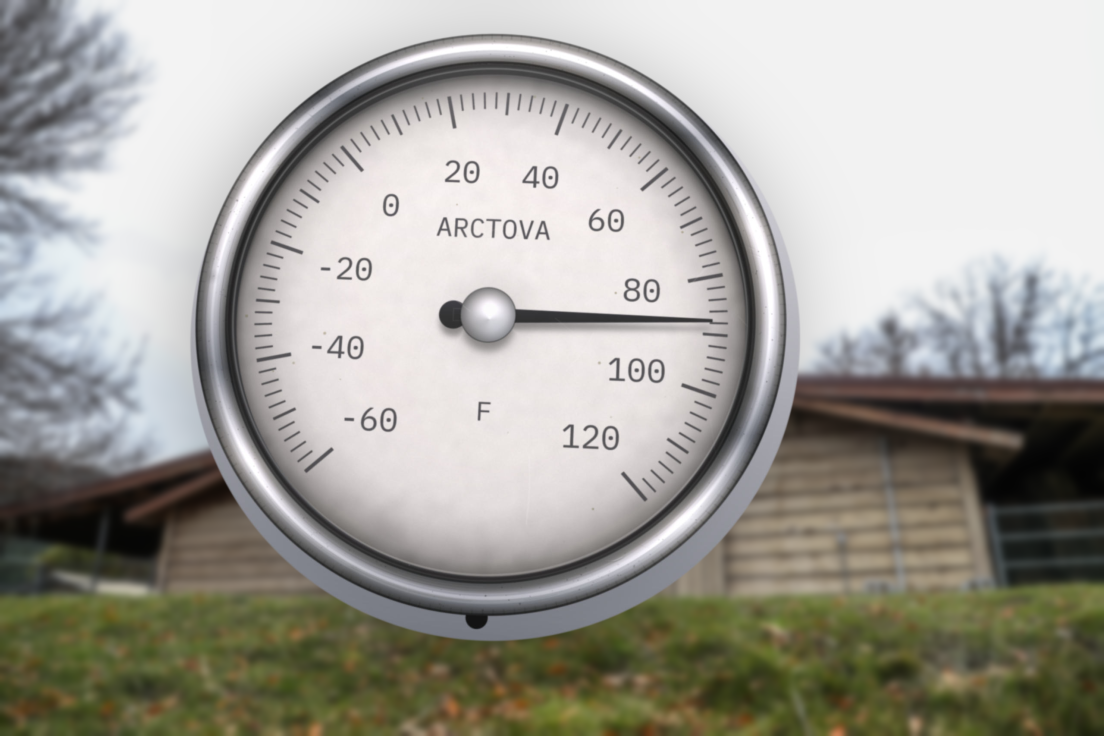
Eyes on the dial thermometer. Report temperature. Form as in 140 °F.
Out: 88 °F
